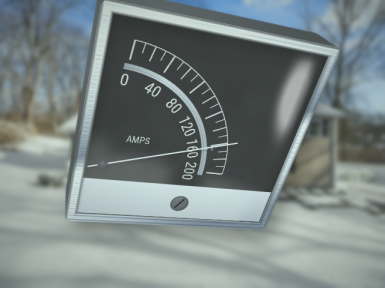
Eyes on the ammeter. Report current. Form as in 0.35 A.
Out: 160 A
